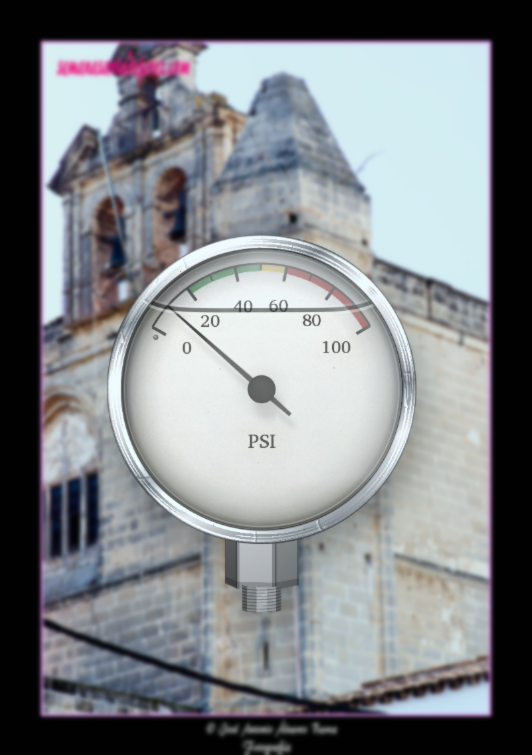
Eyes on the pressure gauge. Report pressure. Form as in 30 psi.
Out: 10 psi
